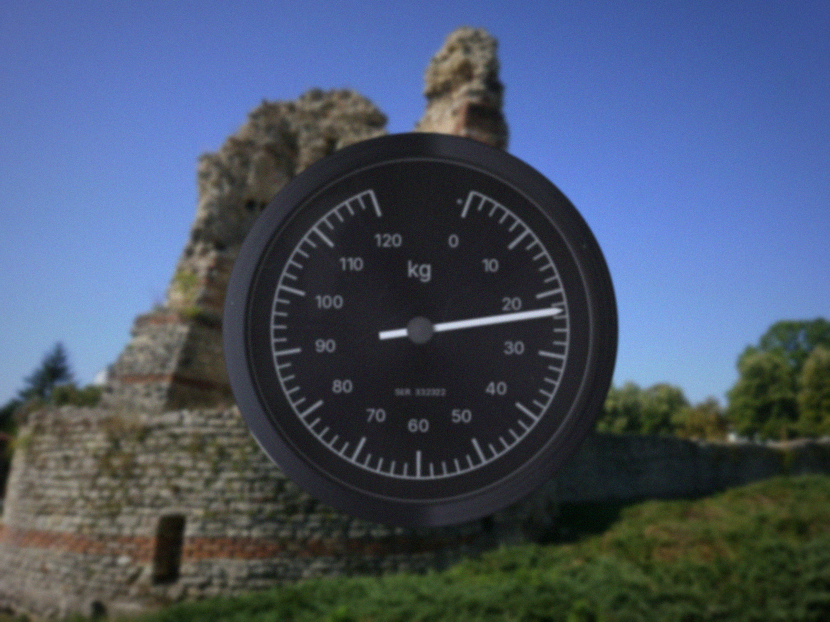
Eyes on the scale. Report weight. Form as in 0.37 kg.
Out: 23 kg
